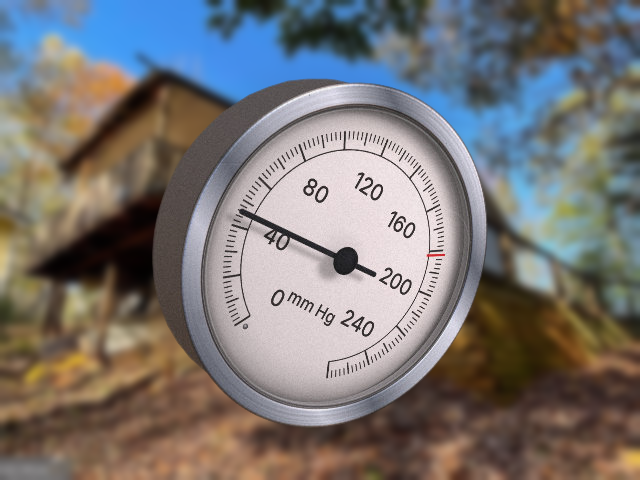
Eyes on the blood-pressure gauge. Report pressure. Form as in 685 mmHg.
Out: 46 mmHg
